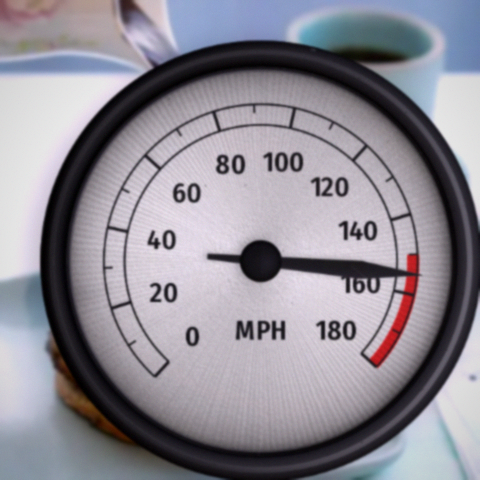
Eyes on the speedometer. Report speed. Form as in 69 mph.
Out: 155 mph
